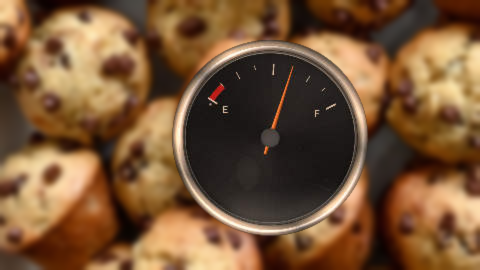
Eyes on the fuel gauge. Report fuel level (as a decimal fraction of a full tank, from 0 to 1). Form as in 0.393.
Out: 0.625
